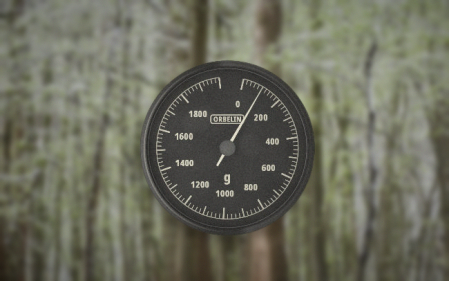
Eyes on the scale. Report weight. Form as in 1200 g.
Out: 100 g
